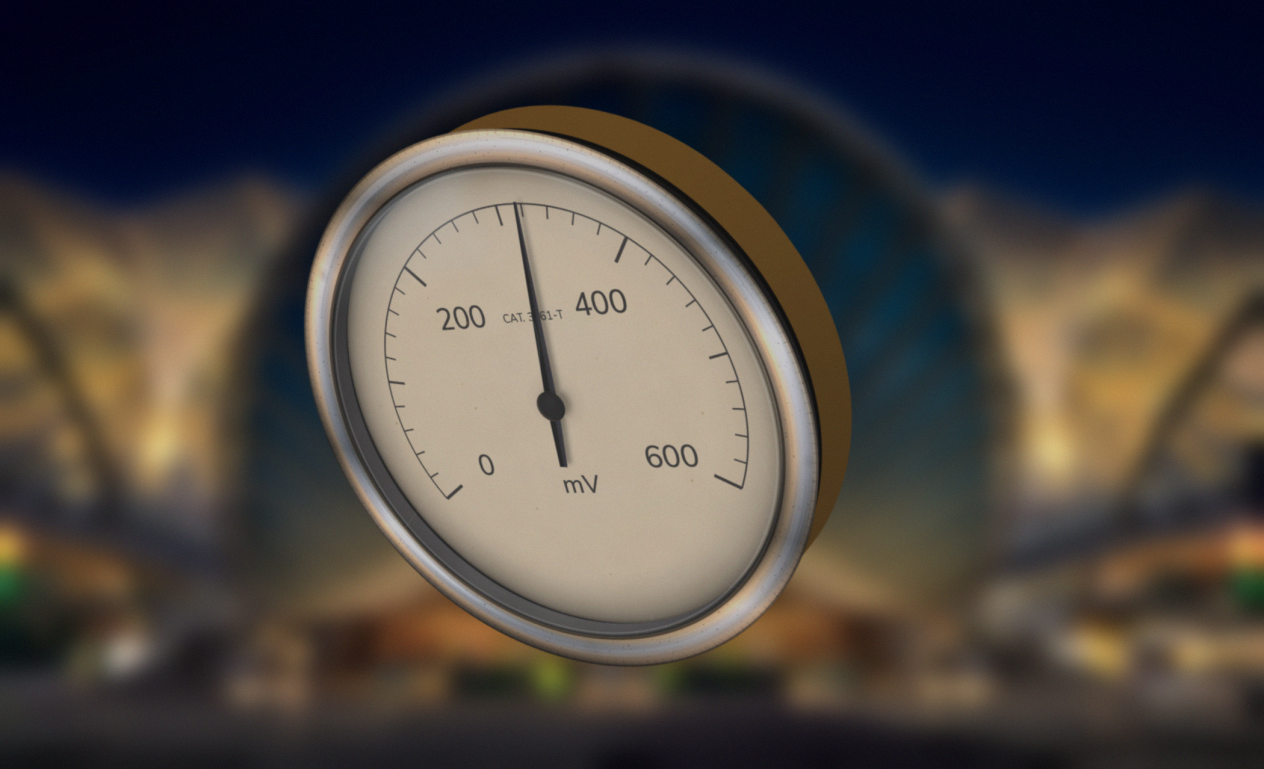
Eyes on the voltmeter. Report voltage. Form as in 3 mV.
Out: 320 mV
